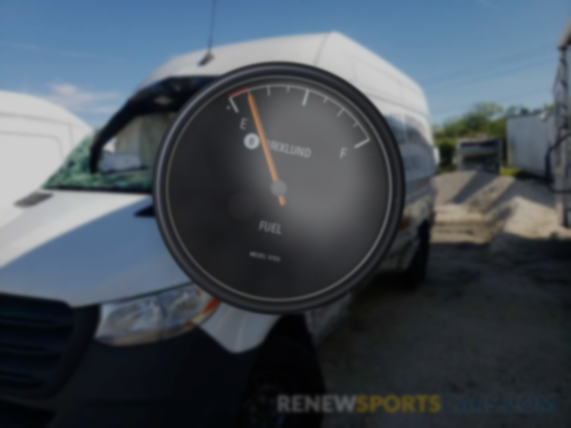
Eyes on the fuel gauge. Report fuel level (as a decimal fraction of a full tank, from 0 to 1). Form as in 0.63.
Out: 0.125
